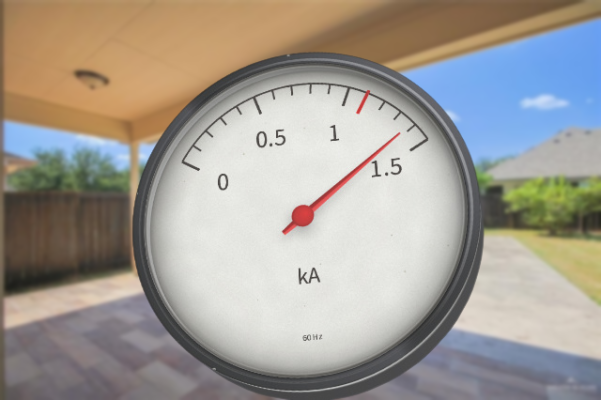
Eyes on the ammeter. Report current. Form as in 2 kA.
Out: 1.4 kA
